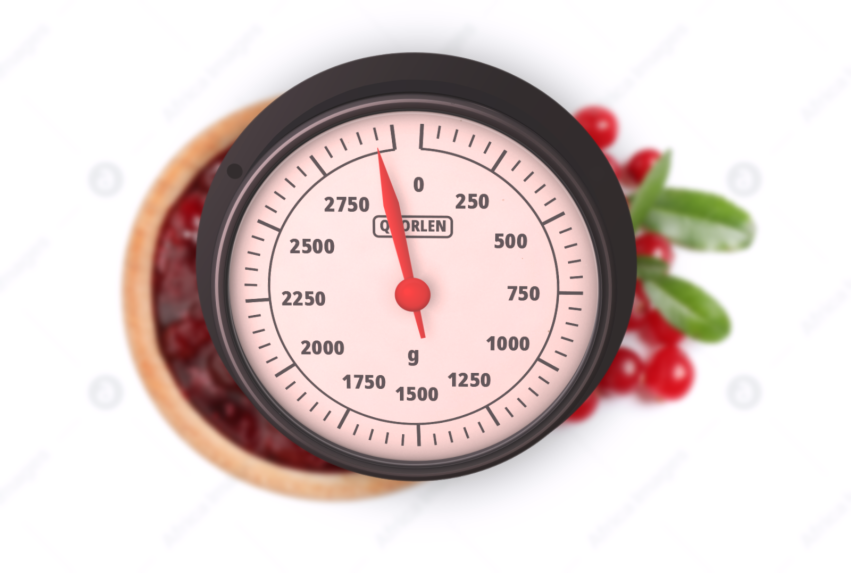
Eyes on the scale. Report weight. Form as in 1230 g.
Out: 2950 g
